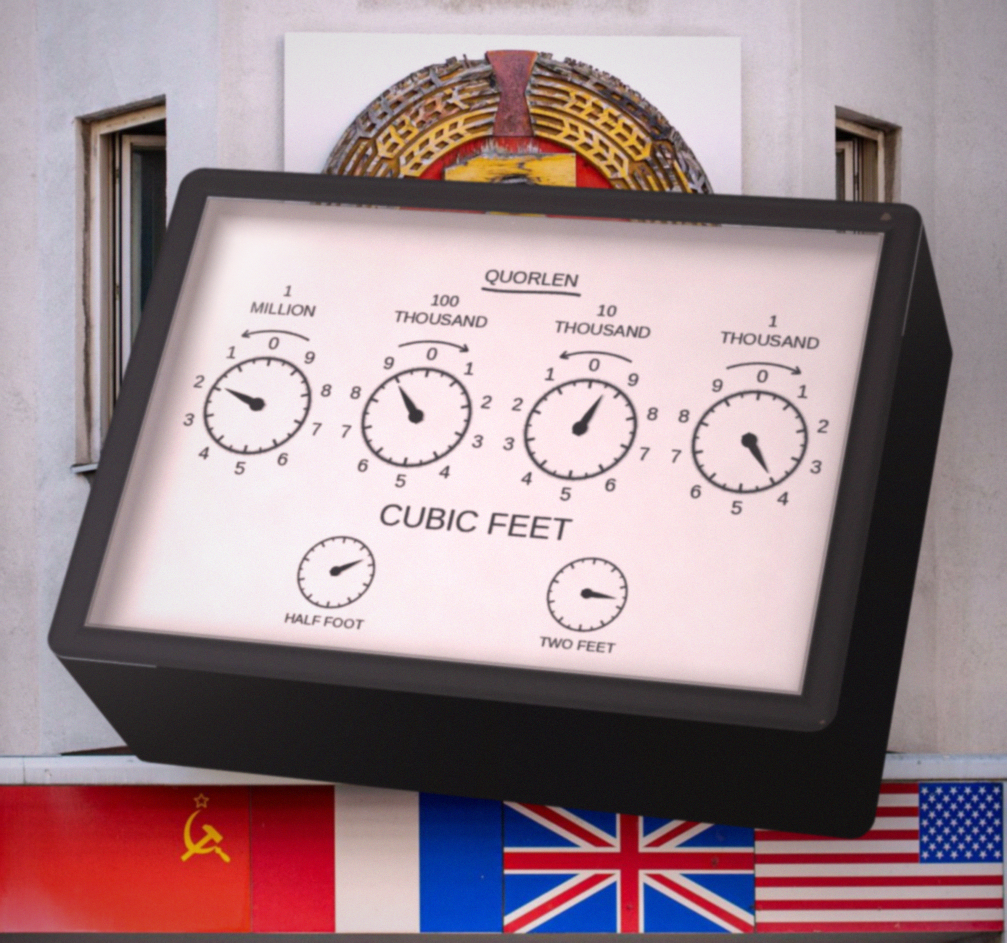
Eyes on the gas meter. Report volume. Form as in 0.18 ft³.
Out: 189400 ft³
